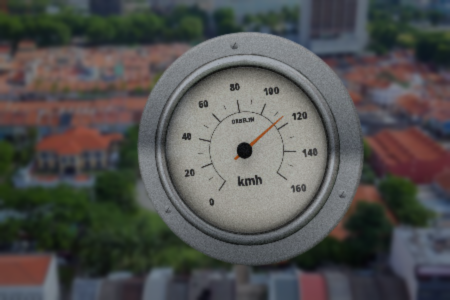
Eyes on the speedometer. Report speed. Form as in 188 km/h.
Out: 115 km/h
